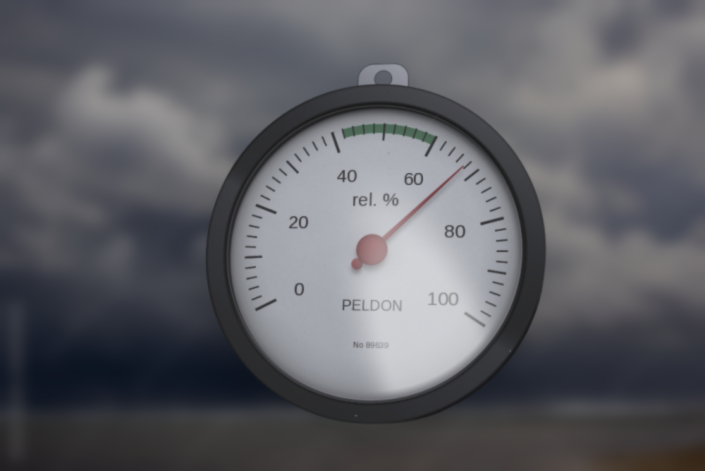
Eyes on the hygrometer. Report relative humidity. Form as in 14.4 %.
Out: 68 %
